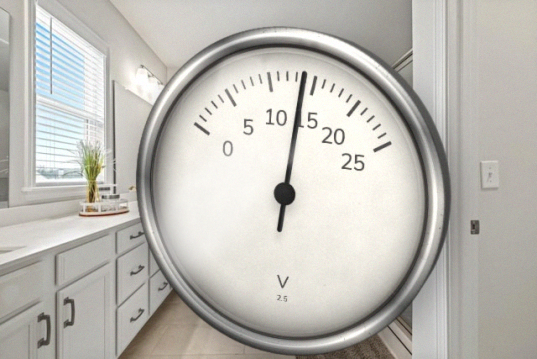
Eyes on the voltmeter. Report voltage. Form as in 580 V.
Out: 14 V
